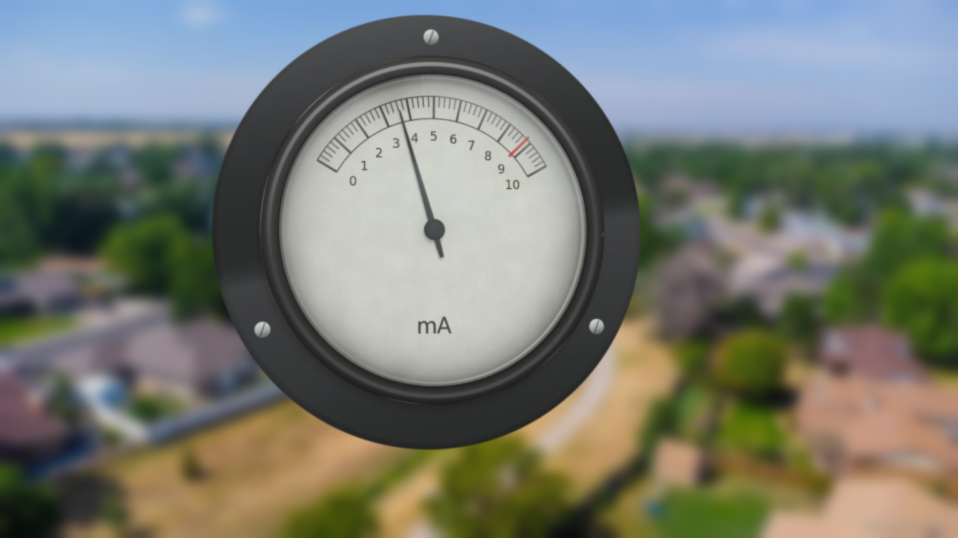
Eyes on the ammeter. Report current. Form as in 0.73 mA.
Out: 3.6 mA
